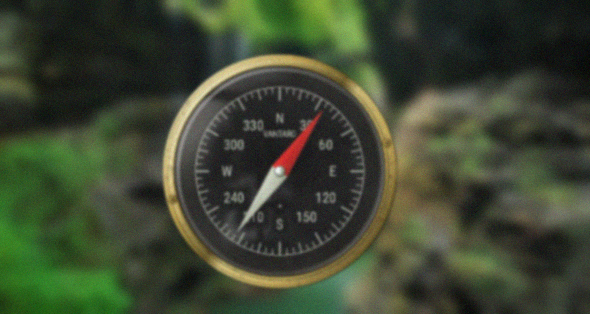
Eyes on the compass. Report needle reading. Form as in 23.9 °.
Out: 35 °
